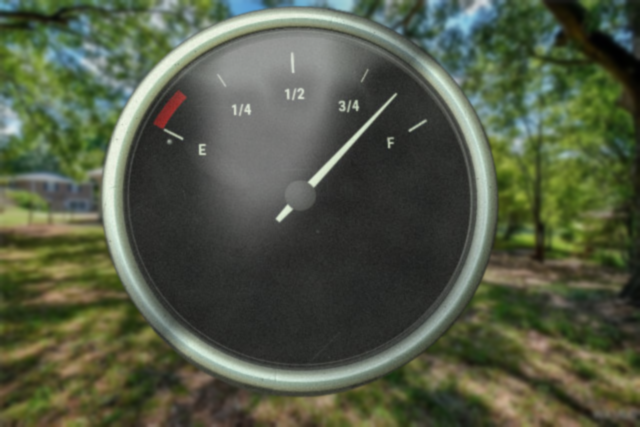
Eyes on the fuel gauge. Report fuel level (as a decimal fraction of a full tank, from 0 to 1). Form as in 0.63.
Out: 0.875
